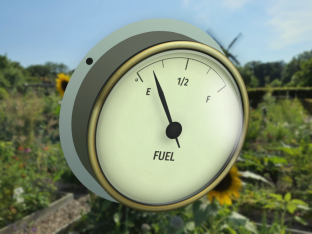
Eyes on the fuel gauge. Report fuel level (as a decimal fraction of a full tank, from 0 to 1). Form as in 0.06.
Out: 0.125
